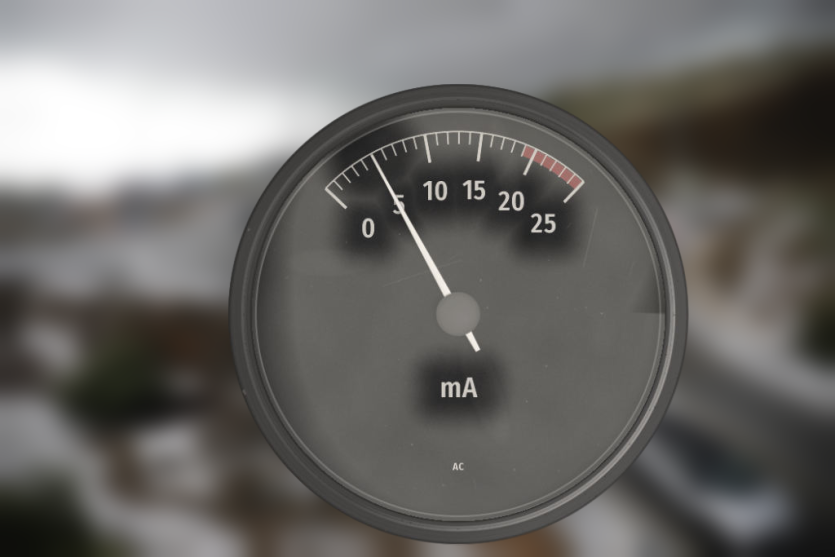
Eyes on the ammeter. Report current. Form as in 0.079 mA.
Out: 5 mA
